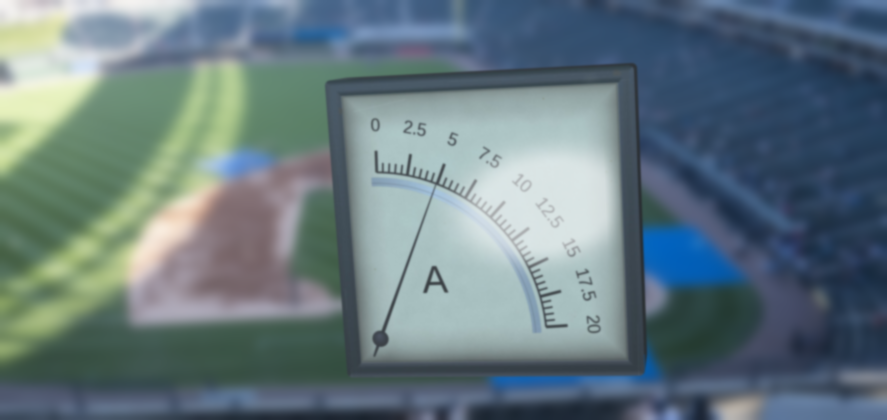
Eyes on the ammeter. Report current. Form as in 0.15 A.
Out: 5 A
